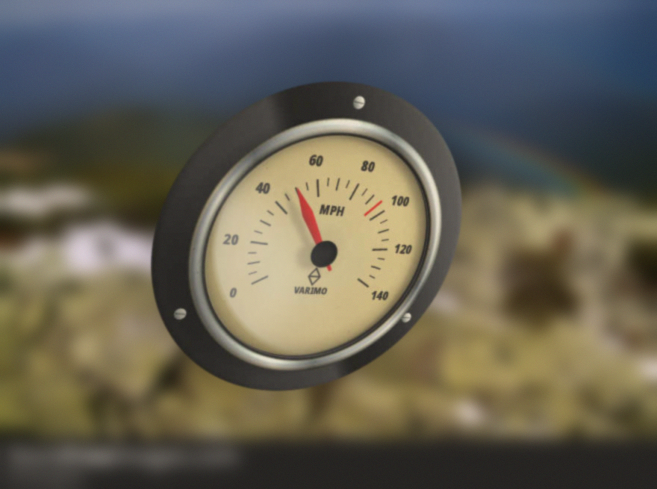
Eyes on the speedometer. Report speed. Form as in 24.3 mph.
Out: 50 mph
